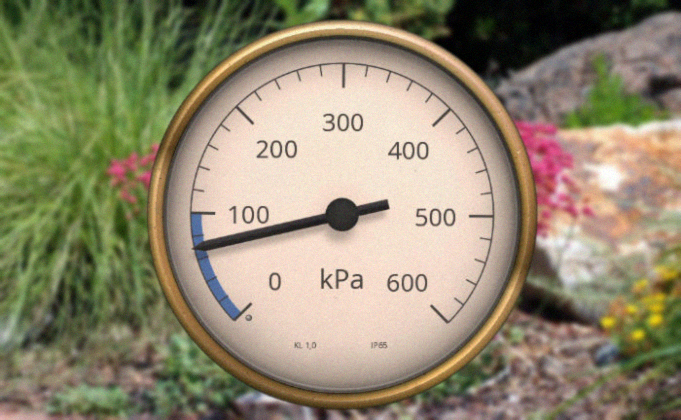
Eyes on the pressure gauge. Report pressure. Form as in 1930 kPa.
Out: 70 kPa
